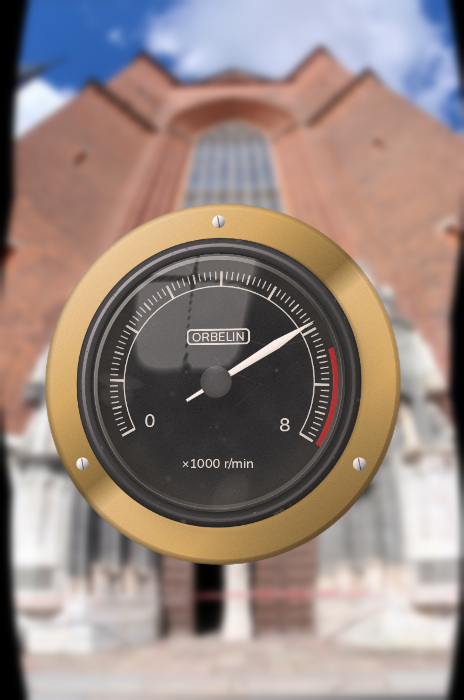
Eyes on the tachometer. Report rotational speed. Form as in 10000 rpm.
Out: 5900 rpm
